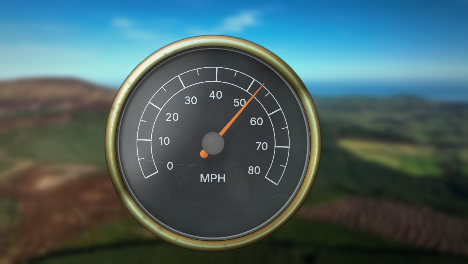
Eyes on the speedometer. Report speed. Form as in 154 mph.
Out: 52.5 mph
